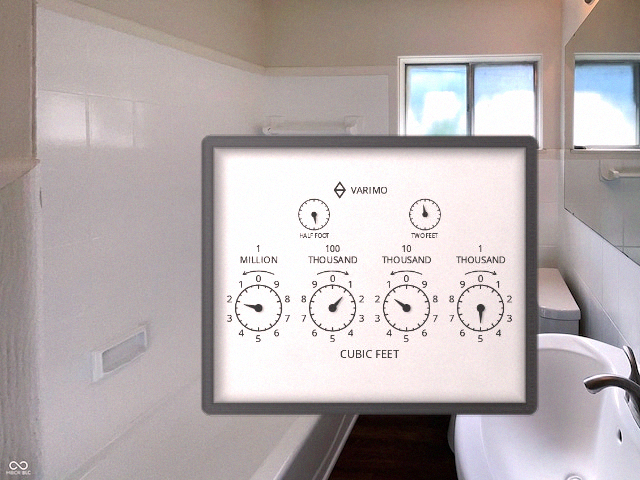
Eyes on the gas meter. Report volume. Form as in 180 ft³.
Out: 211500 ft³
